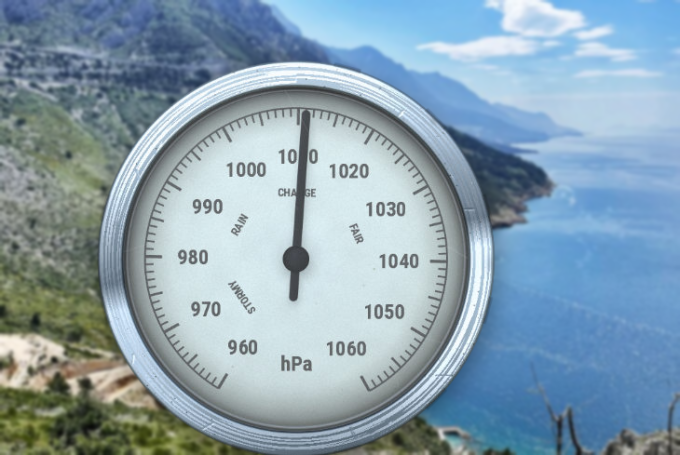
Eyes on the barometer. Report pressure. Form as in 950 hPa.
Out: 1011 hPa
